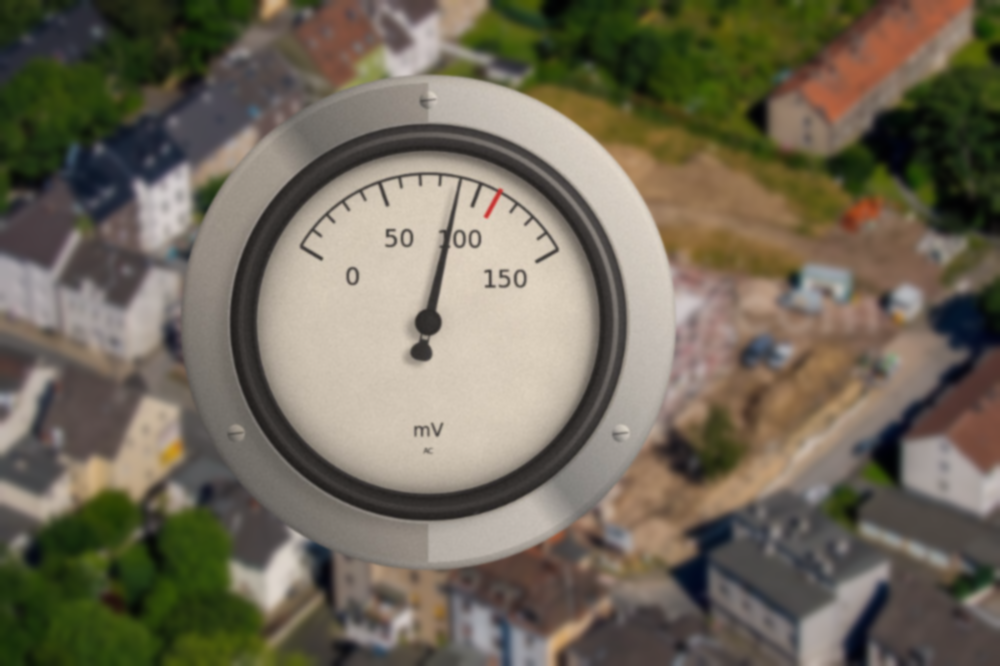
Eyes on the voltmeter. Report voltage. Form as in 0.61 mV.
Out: 90 mV
